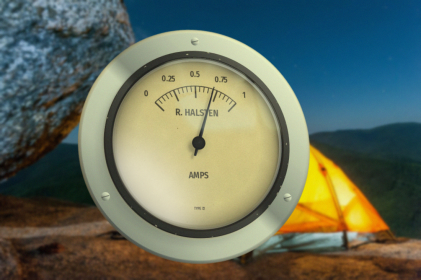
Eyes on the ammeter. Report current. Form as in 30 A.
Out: 0.7 A
